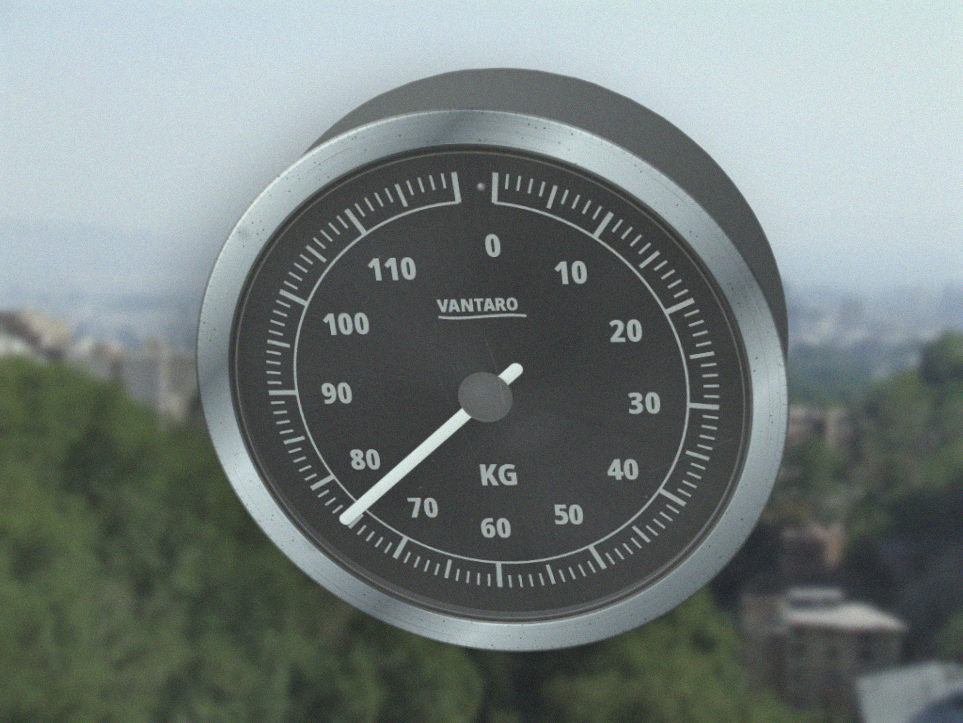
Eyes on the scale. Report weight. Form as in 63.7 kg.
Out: 76 kg
